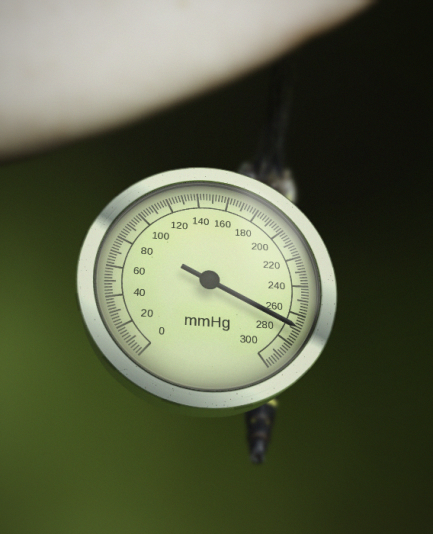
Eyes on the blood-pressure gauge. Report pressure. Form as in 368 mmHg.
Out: 270 mmHg
